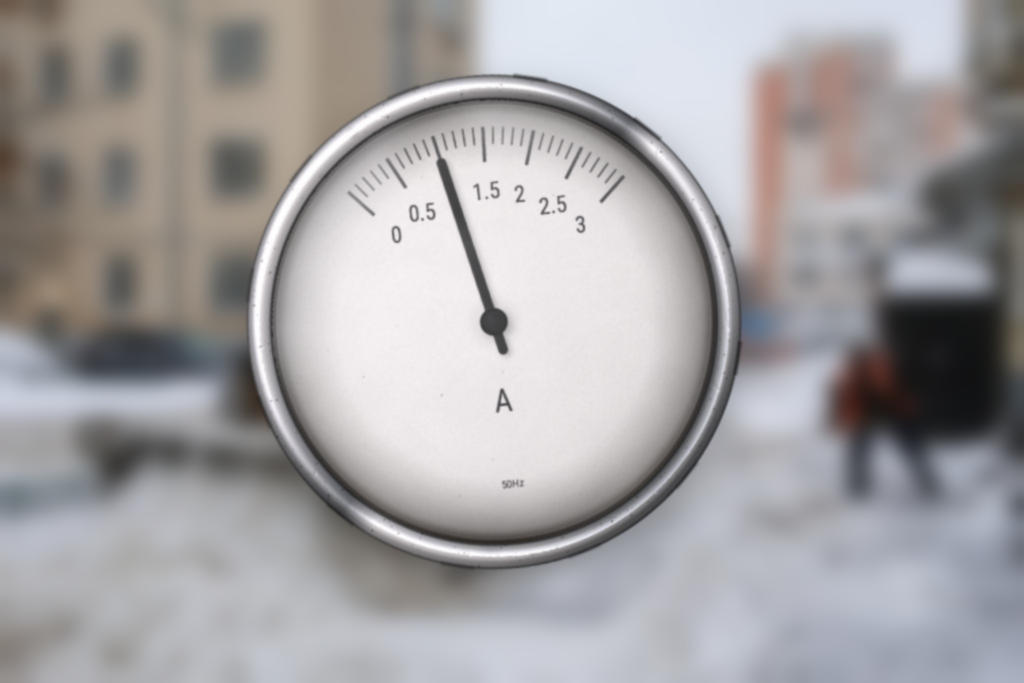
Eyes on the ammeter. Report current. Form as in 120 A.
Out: 1 A
